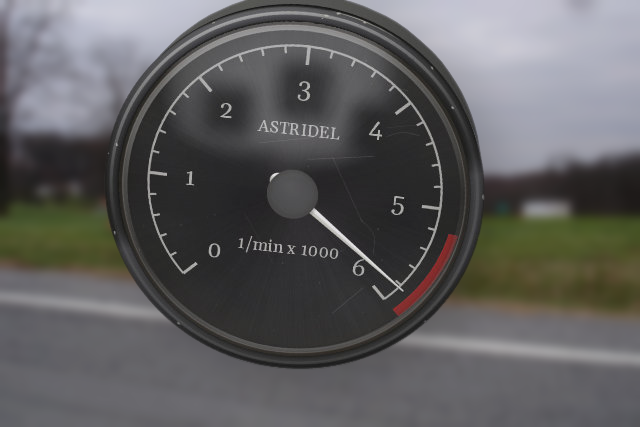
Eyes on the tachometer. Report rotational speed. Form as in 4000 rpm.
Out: 5800 rpm
